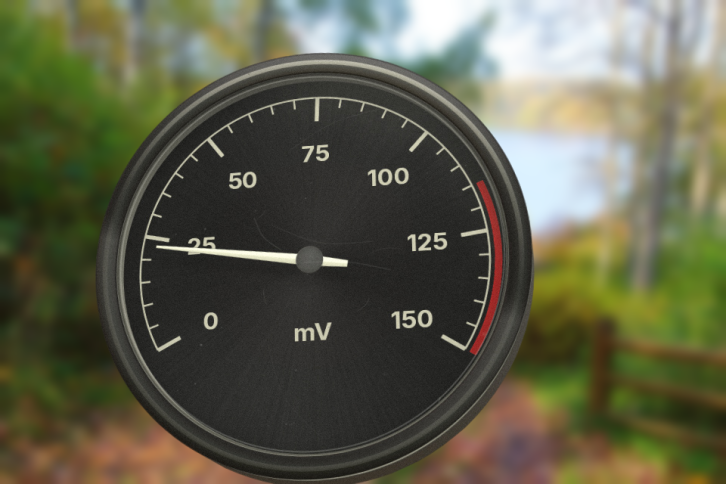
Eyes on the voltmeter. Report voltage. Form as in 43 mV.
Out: 22.5 mV
